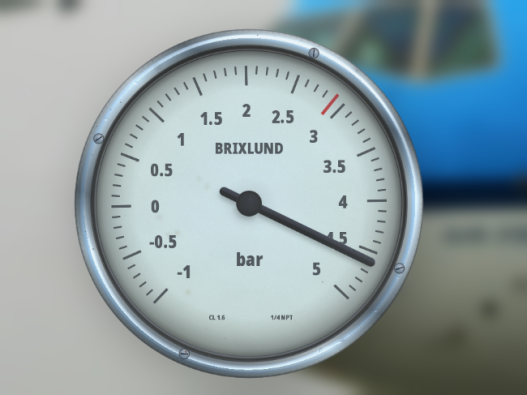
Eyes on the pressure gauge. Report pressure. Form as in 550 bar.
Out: 4.6 bar
